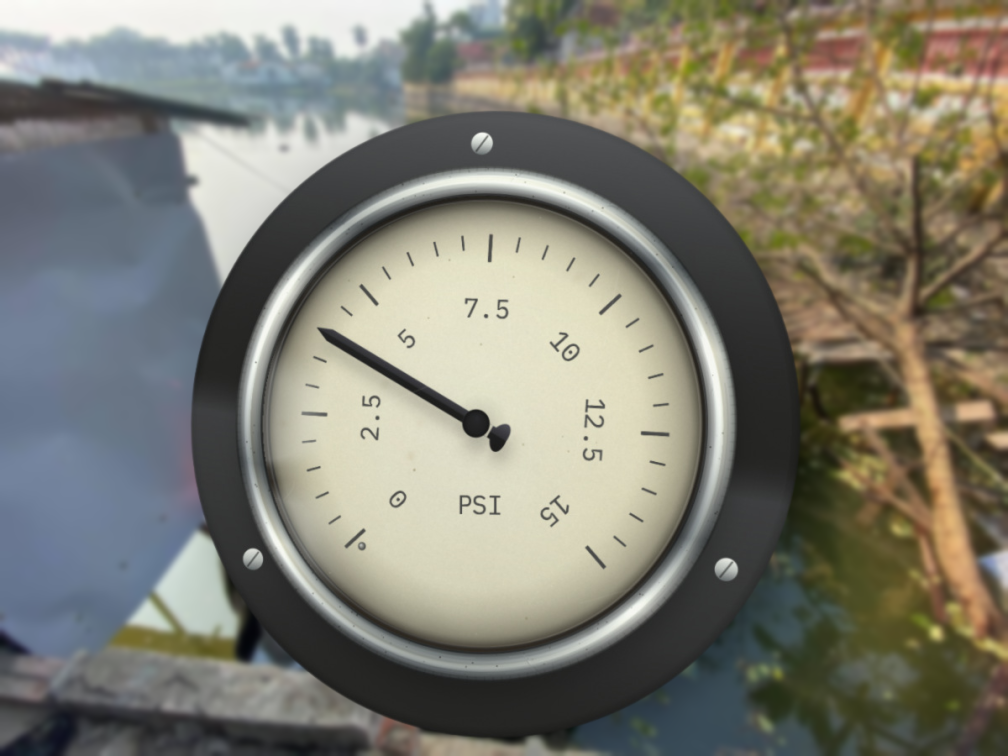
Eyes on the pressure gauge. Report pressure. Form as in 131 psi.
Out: 4 psi
